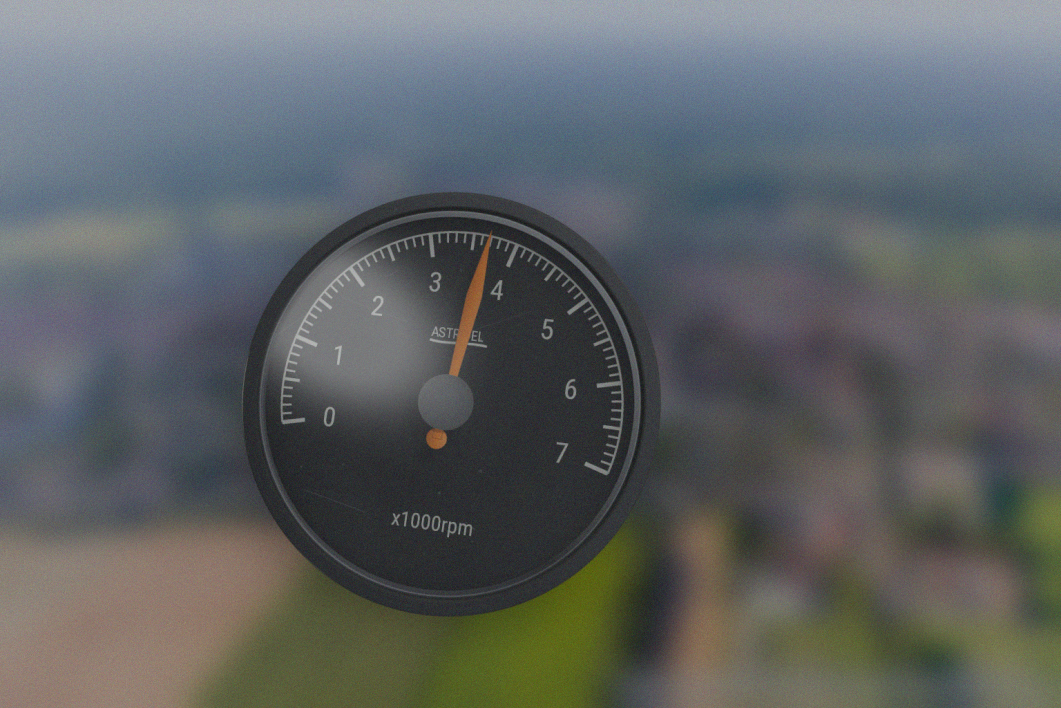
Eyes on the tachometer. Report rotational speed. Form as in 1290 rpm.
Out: 3700 rpm
